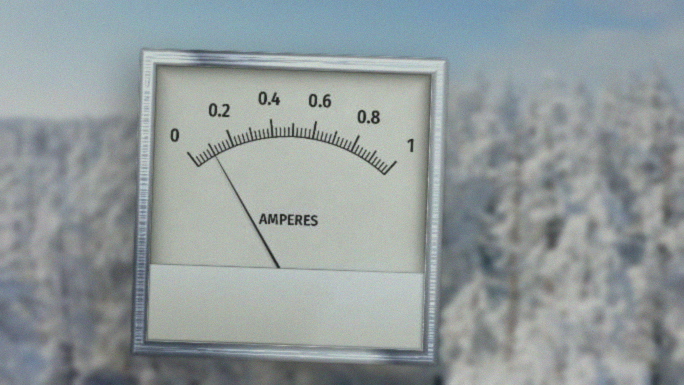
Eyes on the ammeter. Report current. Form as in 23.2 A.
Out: 0.1 A
